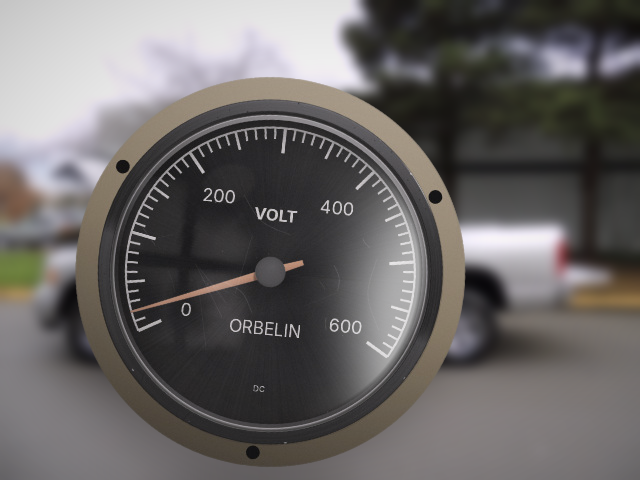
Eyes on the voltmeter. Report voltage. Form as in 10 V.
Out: 20 V
